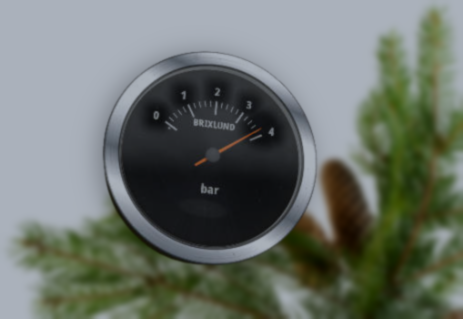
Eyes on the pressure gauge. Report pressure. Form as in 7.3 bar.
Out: 3.8 bar
